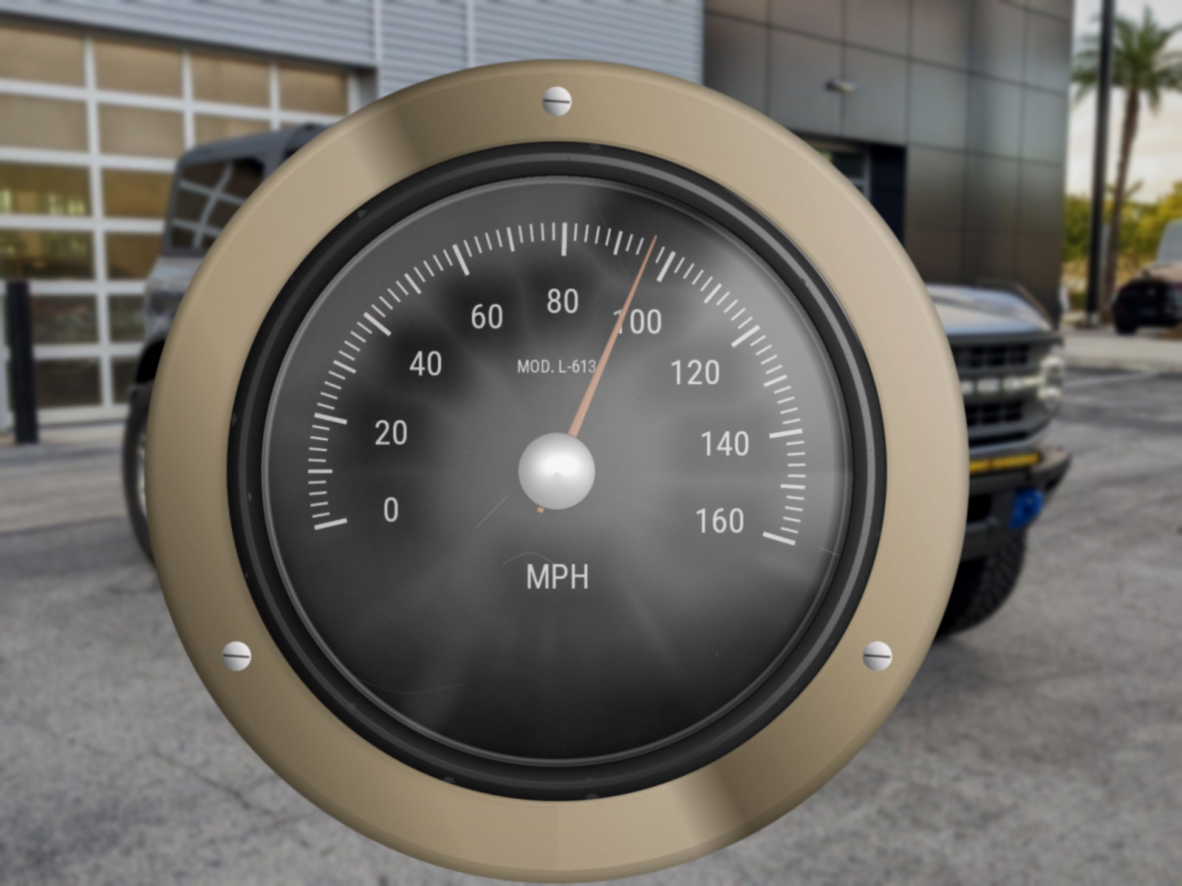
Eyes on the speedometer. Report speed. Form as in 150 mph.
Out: 96 mph
